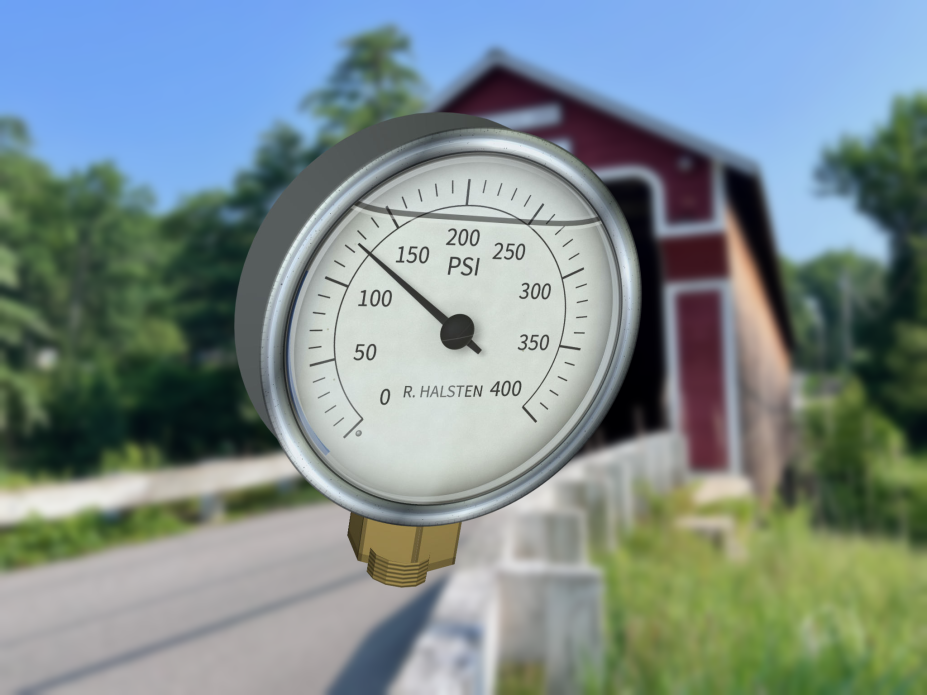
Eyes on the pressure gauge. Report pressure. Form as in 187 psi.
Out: 125 psi
